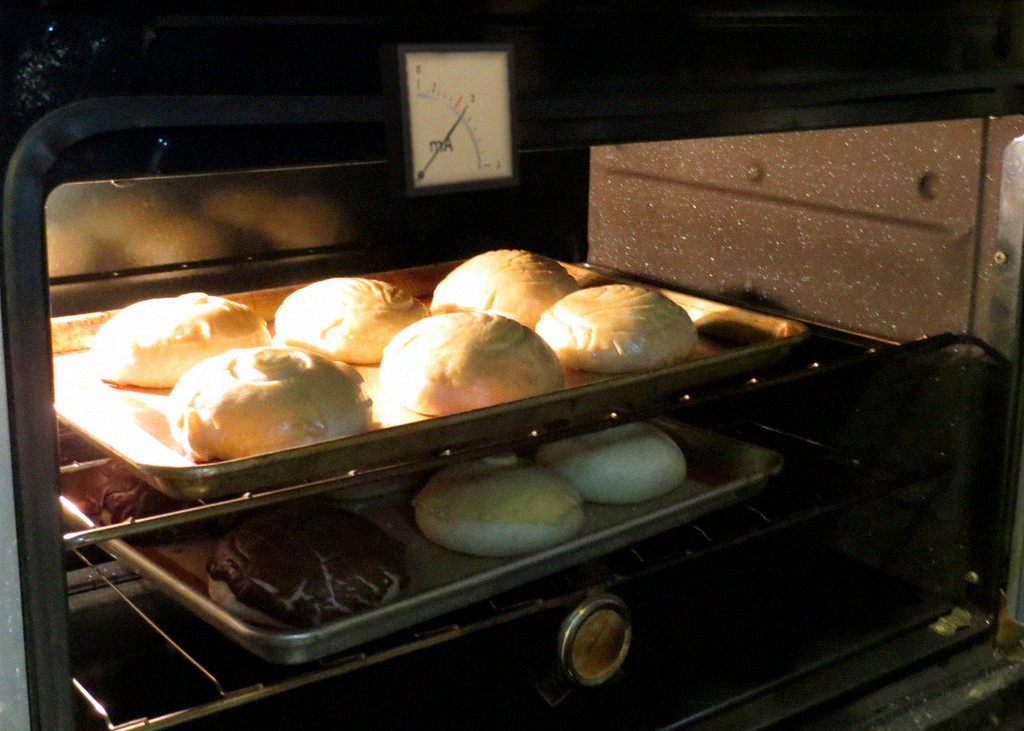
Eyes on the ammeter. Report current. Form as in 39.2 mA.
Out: 2 mA
